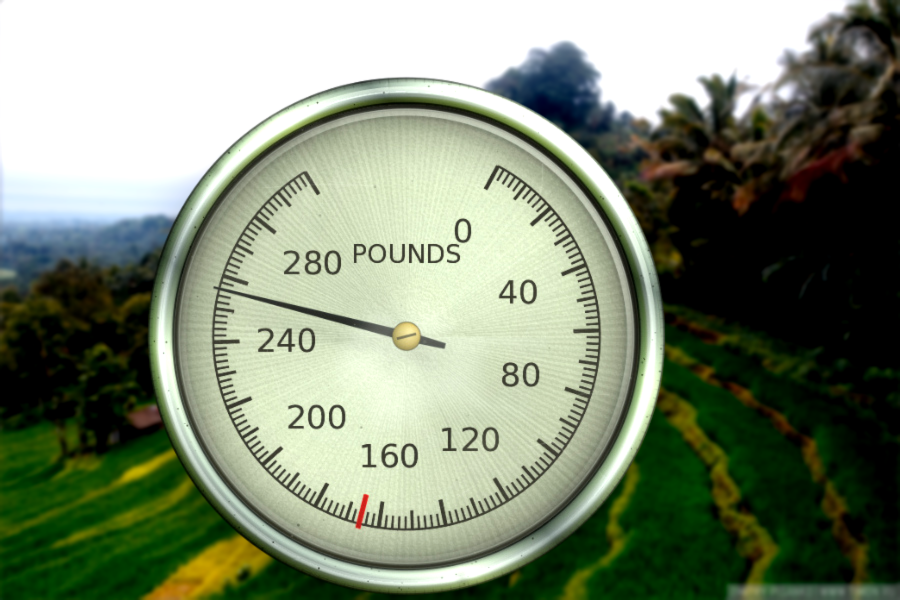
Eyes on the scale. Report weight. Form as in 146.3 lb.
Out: 256 lb
